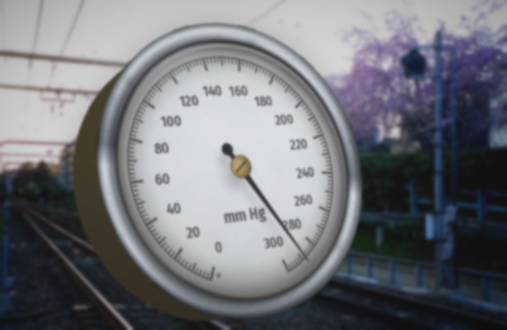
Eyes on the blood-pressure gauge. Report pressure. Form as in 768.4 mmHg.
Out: 290 mmHg
